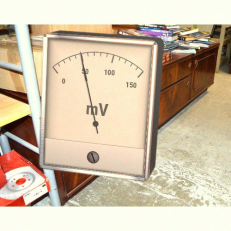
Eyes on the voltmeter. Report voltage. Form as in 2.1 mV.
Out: 50 mV
